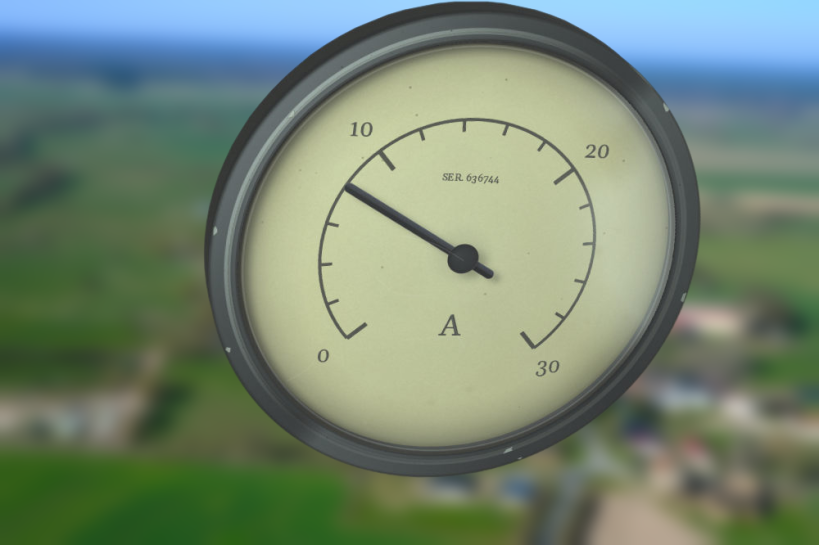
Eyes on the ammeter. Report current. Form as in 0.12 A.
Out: 8 A
